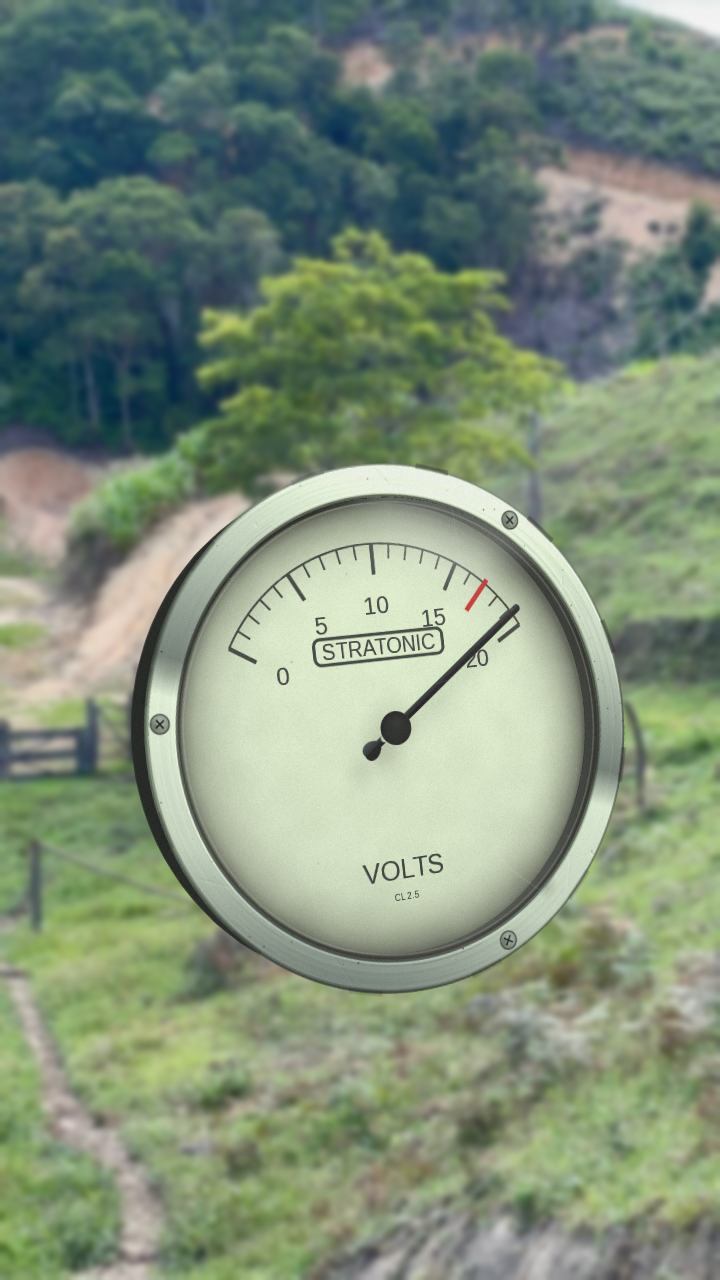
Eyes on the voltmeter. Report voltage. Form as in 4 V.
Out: 19 V
